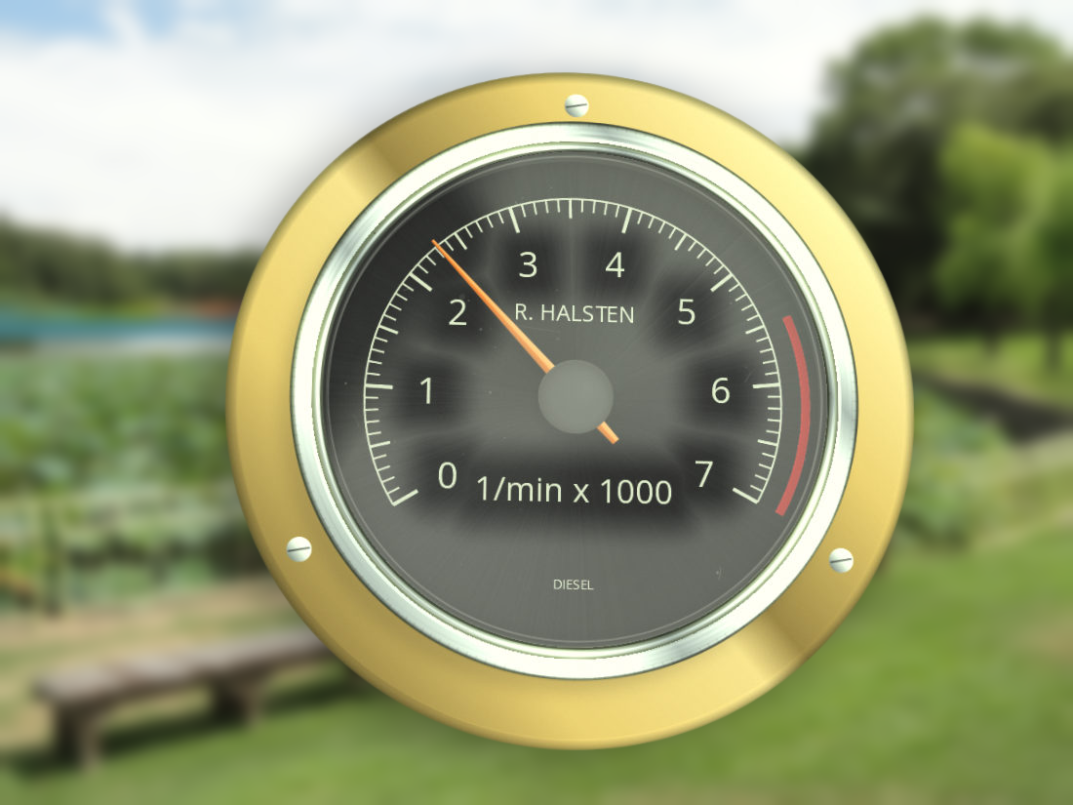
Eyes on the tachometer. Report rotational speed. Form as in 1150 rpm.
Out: 2300 rpm
